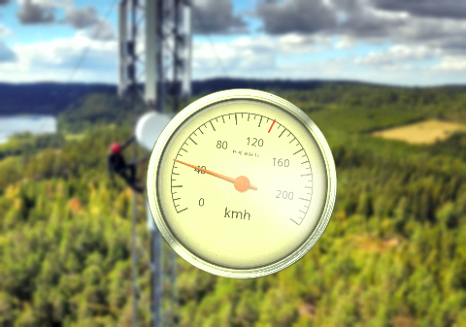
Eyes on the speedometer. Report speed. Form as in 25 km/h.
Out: 40 km/h
